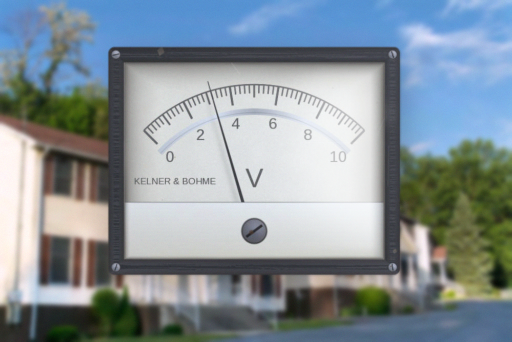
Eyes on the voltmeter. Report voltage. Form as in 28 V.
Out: 3.2 V
